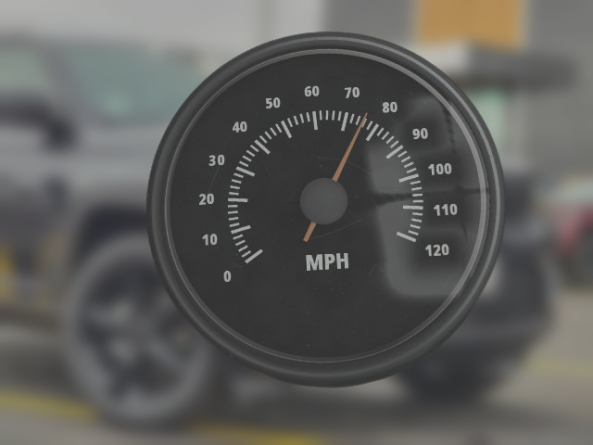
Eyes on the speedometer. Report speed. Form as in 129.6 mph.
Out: 76 mph
